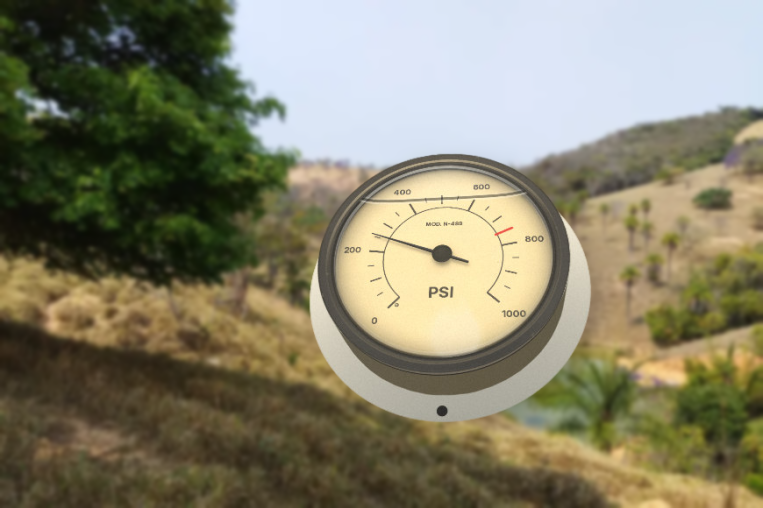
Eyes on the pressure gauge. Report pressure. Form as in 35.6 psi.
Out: 250 psi
